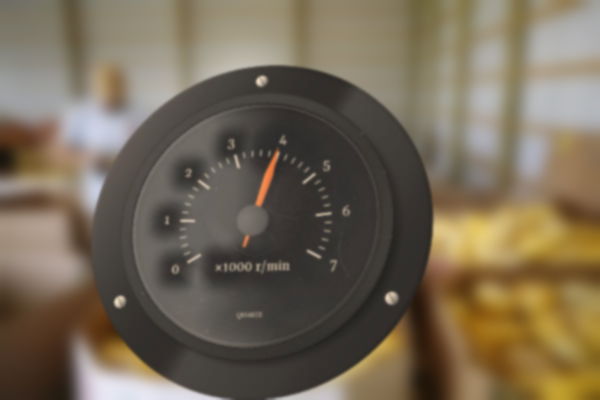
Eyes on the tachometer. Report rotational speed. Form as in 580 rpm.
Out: 4000 rpm
